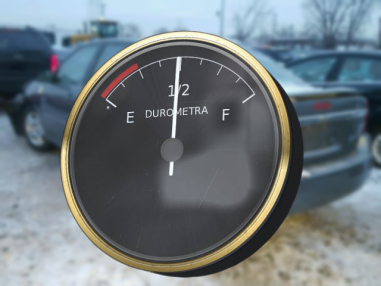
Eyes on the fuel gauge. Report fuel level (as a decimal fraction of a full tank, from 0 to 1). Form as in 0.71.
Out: 0.5
